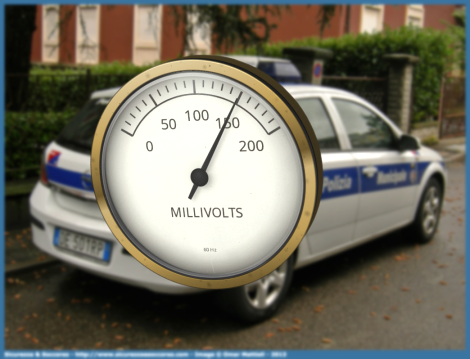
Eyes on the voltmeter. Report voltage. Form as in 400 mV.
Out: 150 mV
